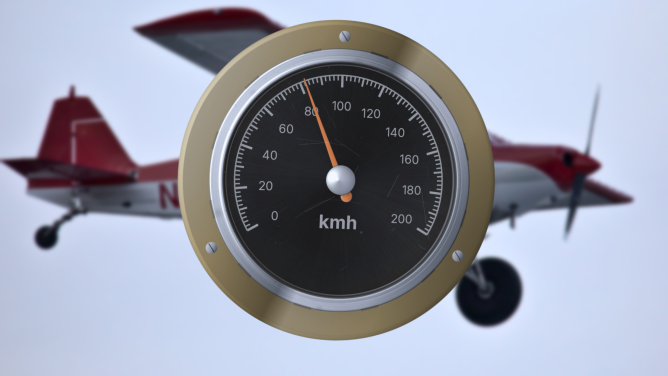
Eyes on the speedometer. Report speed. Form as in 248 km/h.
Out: 82 km/h
